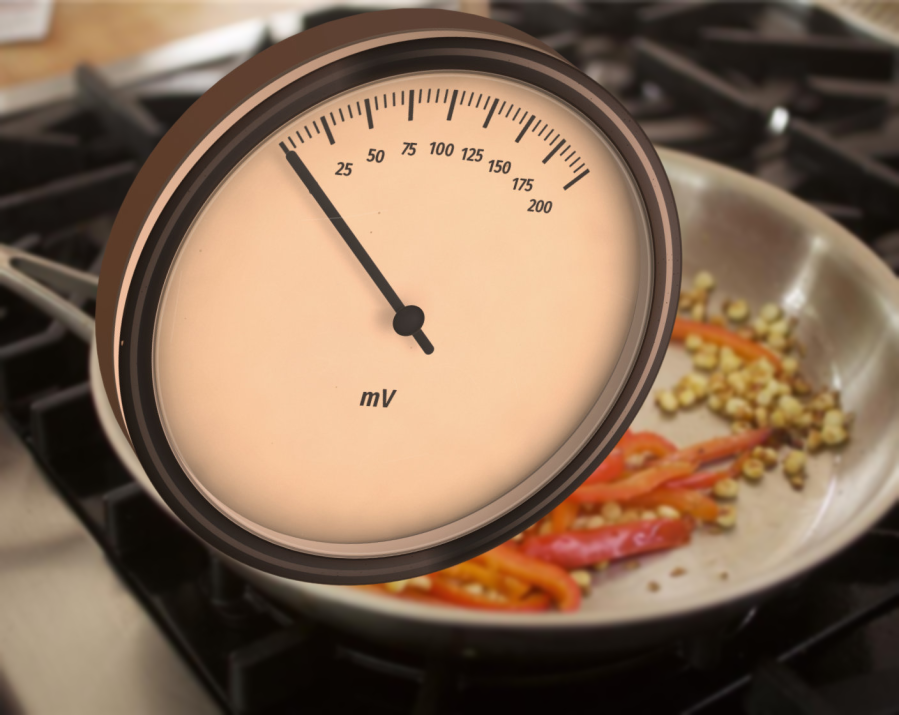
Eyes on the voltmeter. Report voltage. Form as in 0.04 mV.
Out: 0 mV
